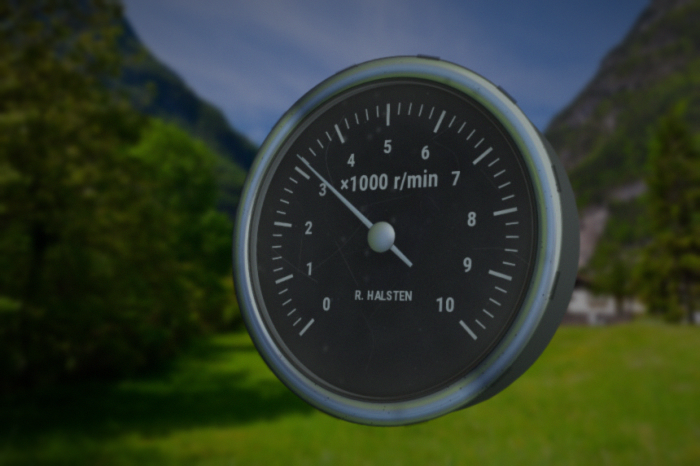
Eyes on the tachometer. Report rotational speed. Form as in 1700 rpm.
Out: 3200 rpm
